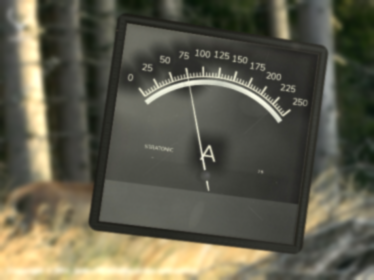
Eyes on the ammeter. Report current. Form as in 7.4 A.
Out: 75 A
